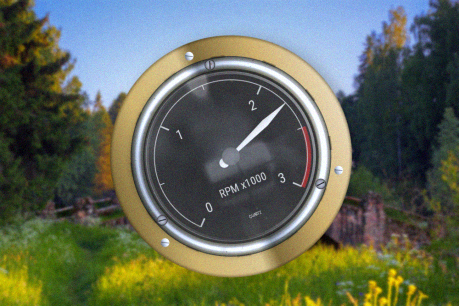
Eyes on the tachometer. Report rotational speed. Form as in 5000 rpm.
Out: 2250 rpm
